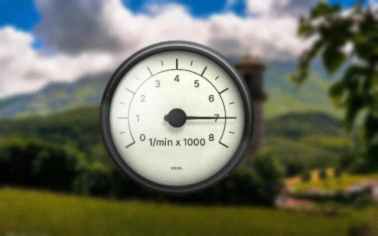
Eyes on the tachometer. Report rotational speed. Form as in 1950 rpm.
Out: 7000 rpm
